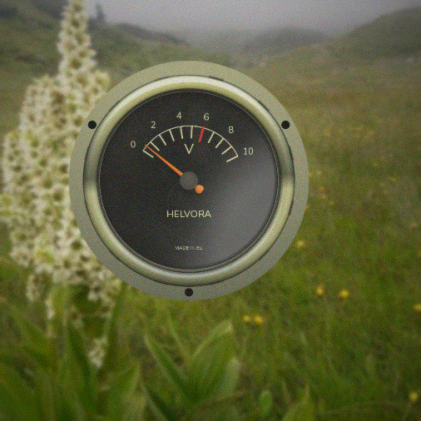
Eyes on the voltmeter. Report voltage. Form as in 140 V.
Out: 0.5 V
